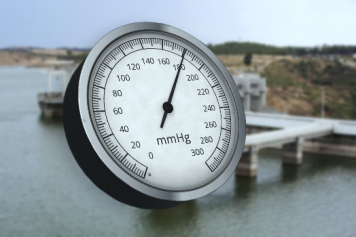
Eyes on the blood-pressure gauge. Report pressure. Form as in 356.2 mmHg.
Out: 180 mmHg
